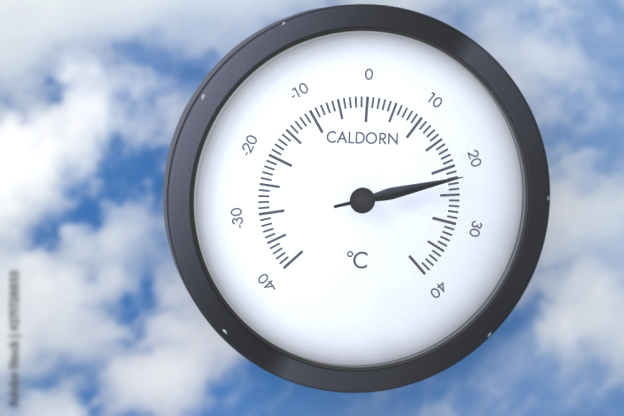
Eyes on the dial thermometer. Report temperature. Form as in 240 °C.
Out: 22 °C
